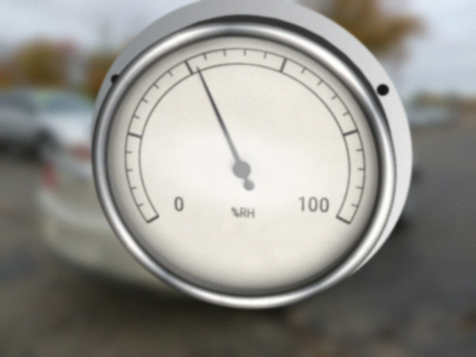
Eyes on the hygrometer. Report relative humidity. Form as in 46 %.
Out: 42 %
